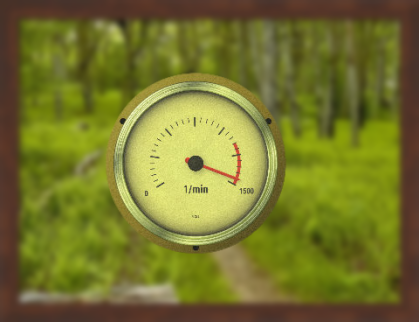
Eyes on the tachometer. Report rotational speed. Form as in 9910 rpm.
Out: 1450 rpm
